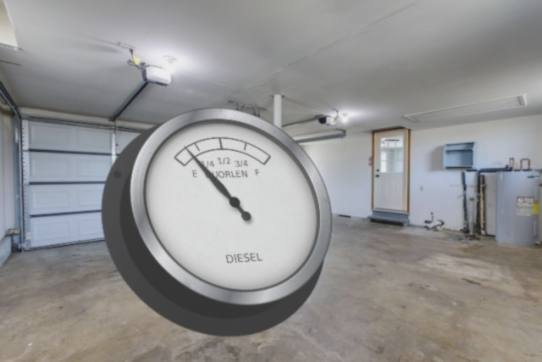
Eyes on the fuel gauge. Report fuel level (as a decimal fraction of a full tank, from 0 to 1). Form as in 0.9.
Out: 0.125
